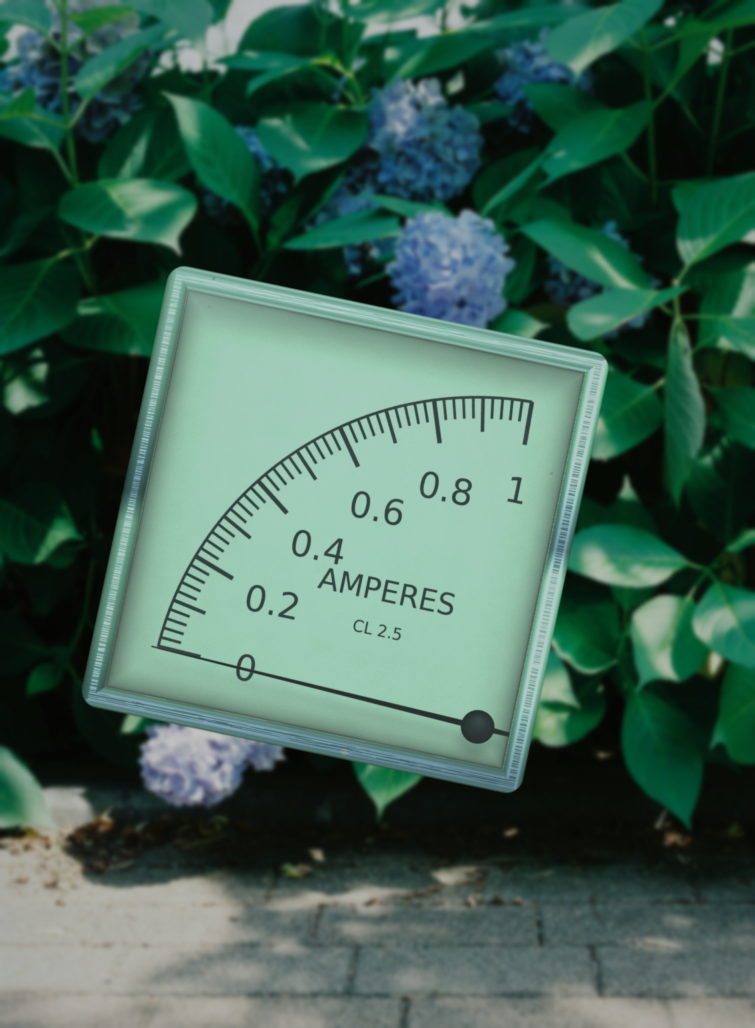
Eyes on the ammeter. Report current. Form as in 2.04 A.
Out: 0 A
